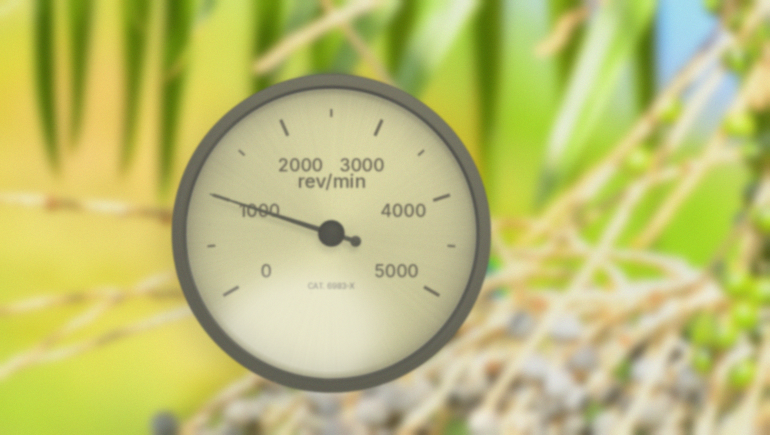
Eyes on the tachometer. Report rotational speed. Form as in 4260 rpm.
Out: 1000 rpm
